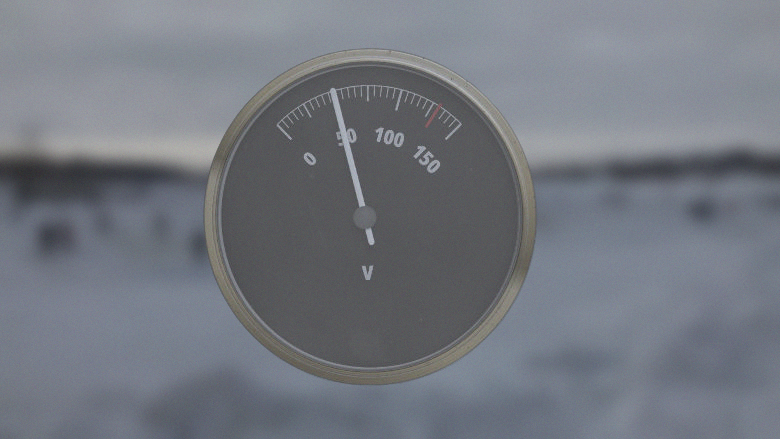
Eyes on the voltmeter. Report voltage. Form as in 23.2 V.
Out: 50 V
